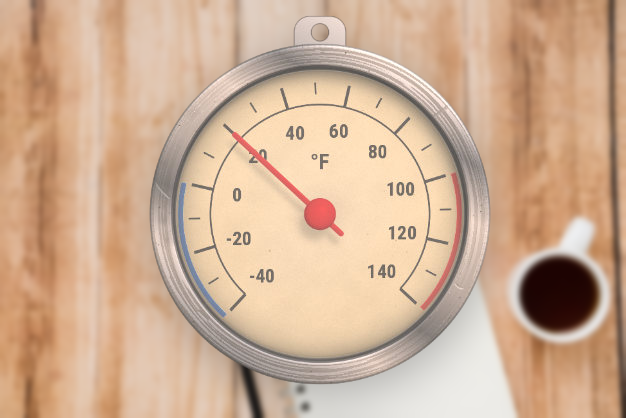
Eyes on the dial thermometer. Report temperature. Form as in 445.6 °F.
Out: 20 °F
